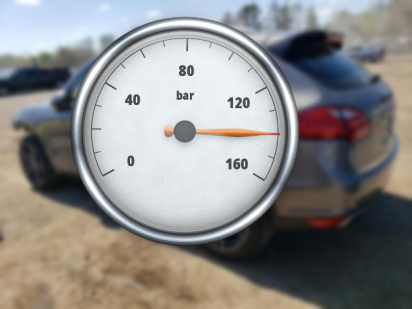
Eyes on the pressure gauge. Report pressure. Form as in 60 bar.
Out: 140 bar
